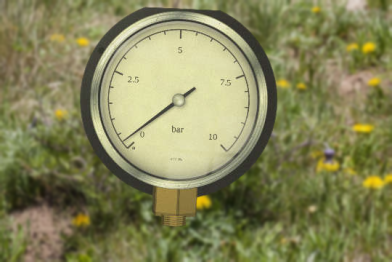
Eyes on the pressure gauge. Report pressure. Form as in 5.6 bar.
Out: 0.25 bar
